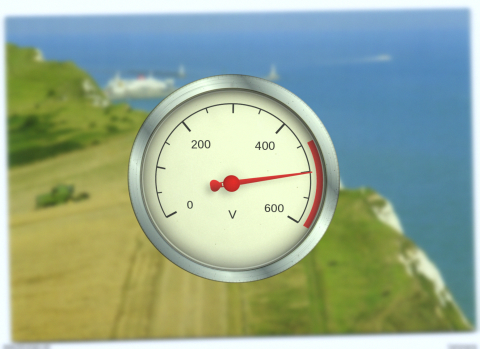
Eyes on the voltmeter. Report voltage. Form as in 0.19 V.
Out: 500 V
